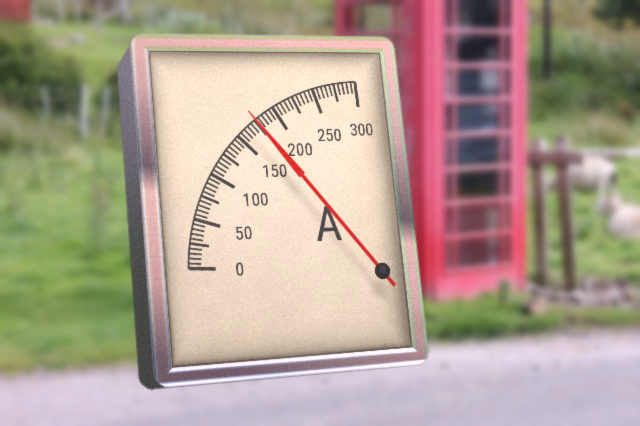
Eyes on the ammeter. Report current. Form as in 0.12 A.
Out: 175 A
